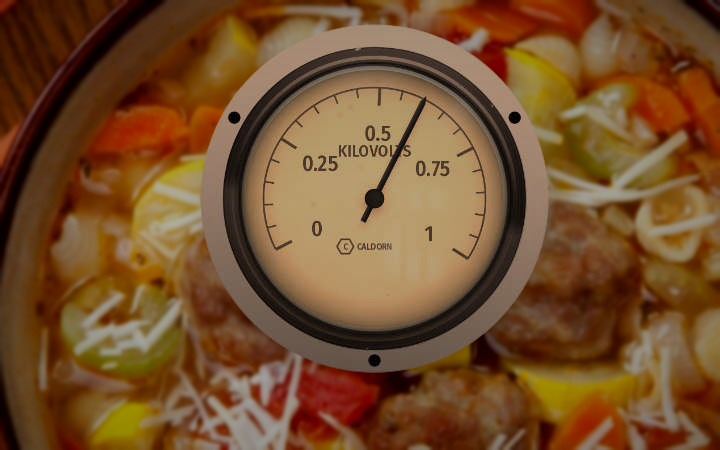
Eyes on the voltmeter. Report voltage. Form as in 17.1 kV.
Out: 0.6 kV
